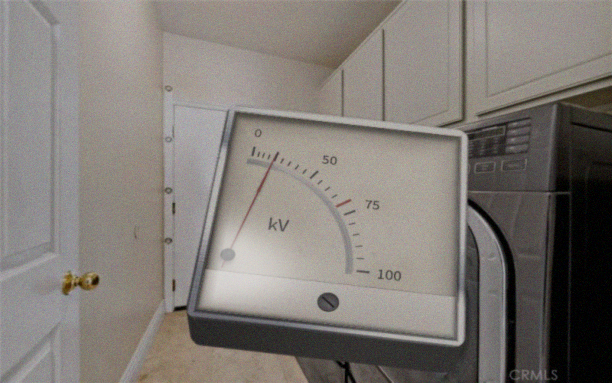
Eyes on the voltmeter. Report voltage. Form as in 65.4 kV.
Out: 25 kV
